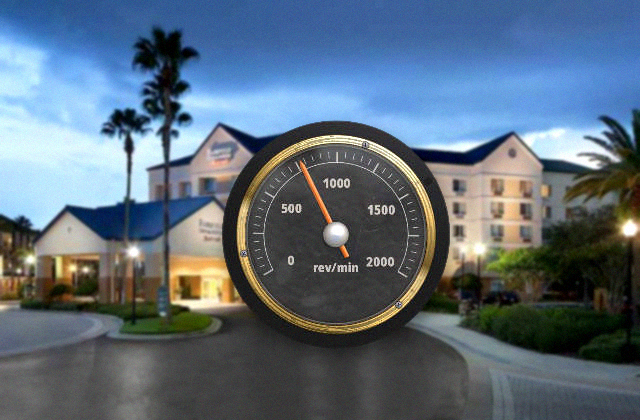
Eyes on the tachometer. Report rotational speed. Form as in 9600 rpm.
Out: 775 rpm
